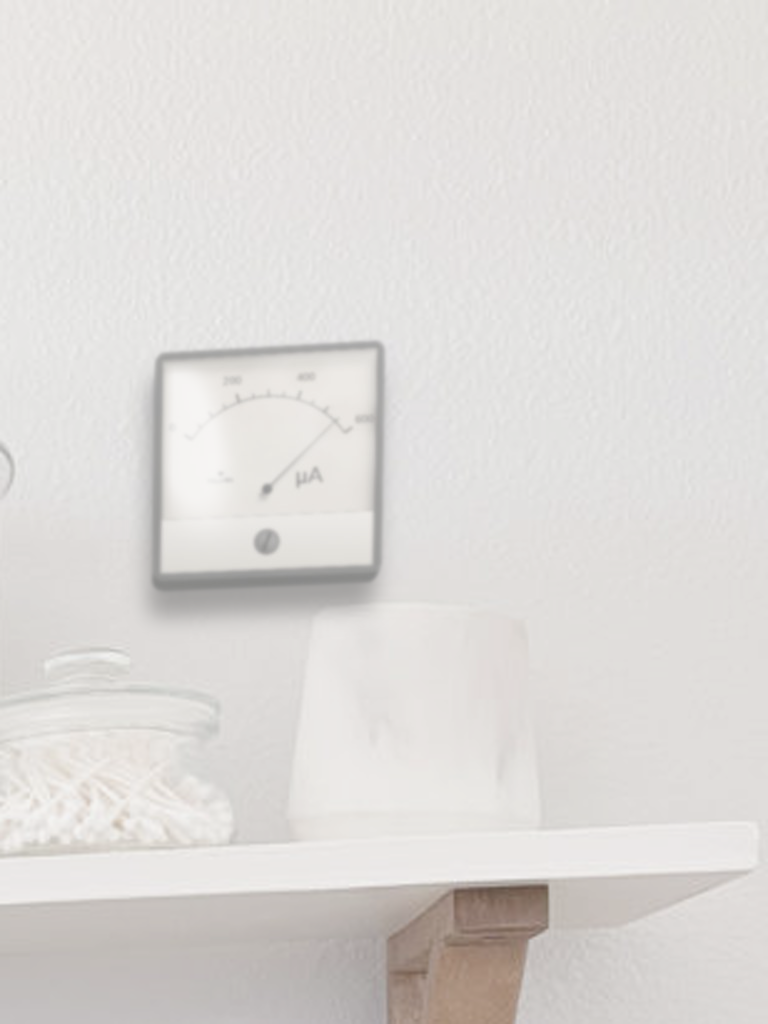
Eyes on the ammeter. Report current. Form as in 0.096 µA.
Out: 550 µA
